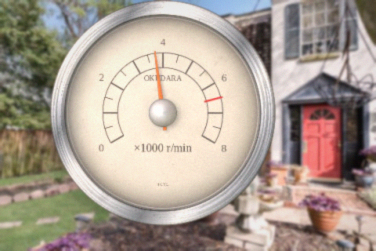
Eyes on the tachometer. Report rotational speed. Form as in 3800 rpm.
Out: 3750 rpm
